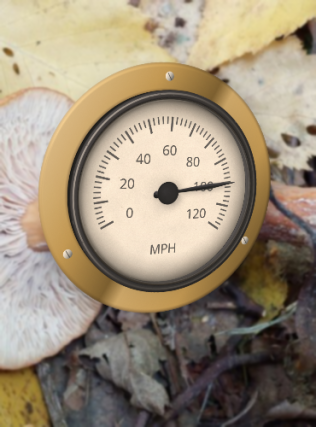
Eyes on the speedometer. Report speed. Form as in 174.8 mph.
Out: 100 mph
